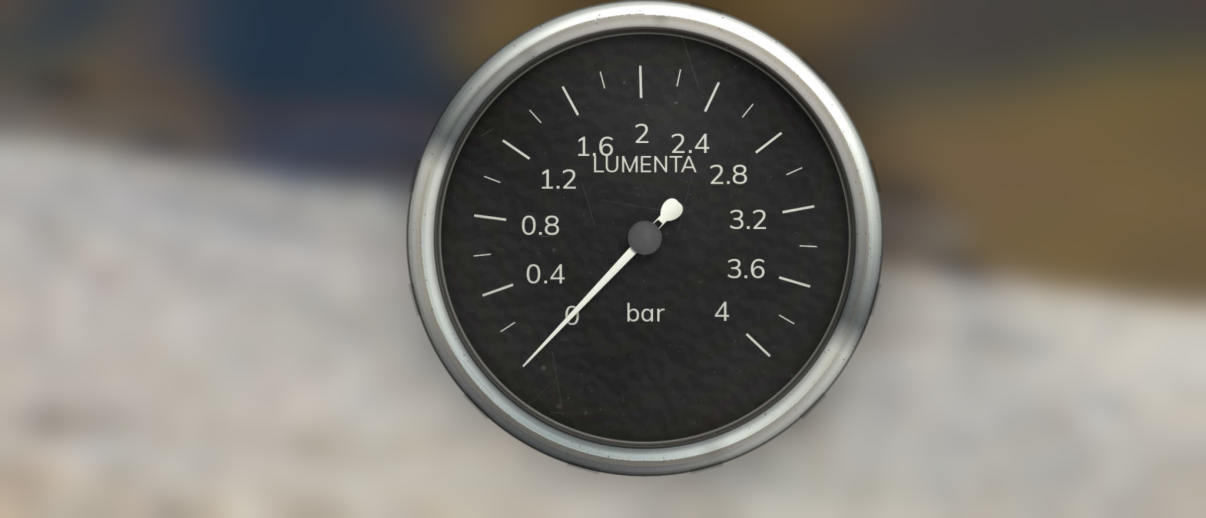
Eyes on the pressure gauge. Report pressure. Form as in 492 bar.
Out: 0 bar
